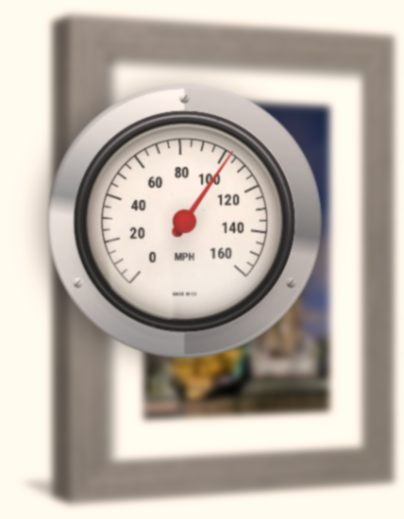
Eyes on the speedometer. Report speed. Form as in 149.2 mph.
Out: 102.5 mph
